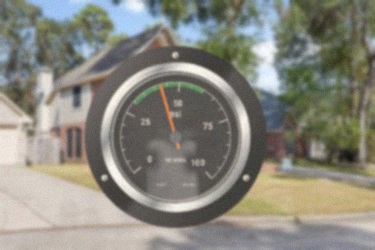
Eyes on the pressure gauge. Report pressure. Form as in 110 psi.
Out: 42.5 psi
